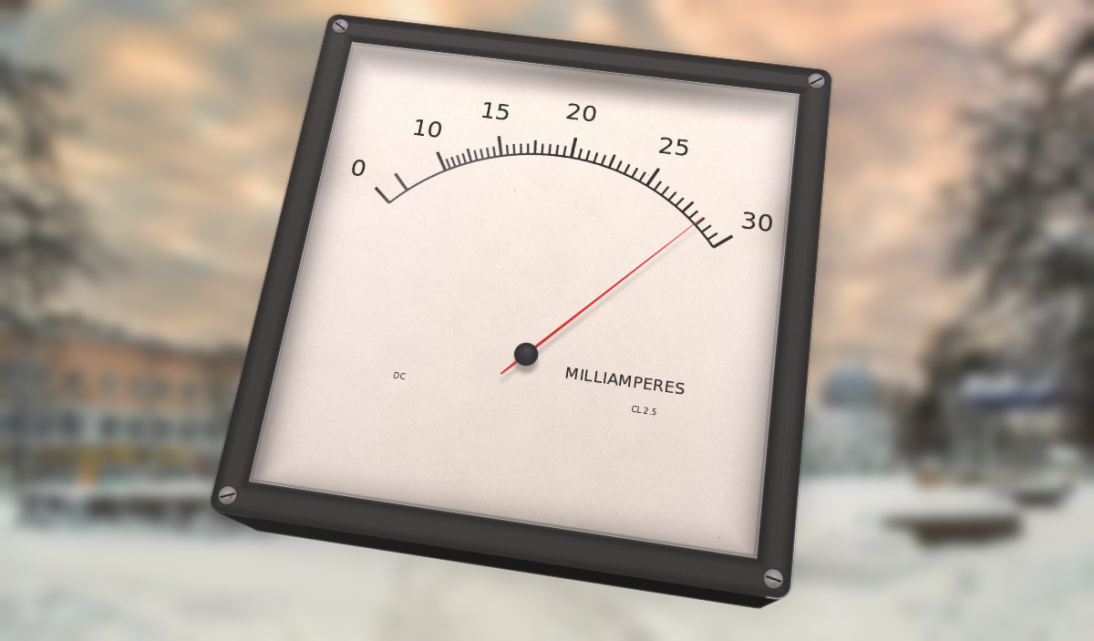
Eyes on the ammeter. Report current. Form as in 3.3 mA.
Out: 28.5 mA
